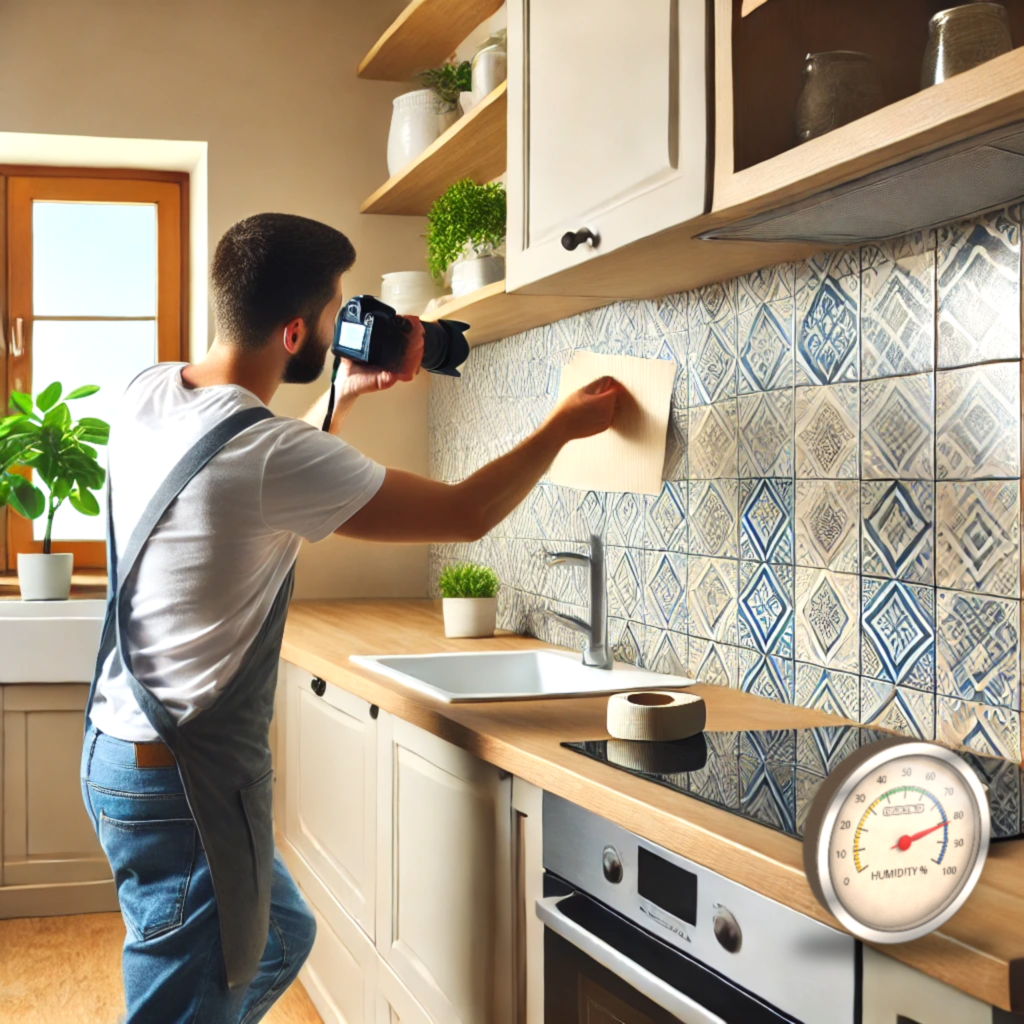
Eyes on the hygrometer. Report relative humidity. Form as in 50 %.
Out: 80 %
